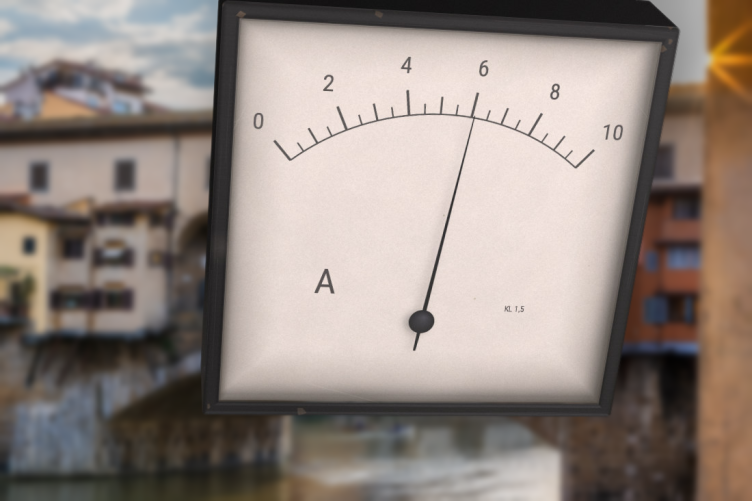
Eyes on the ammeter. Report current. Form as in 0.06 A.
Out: 6 A
